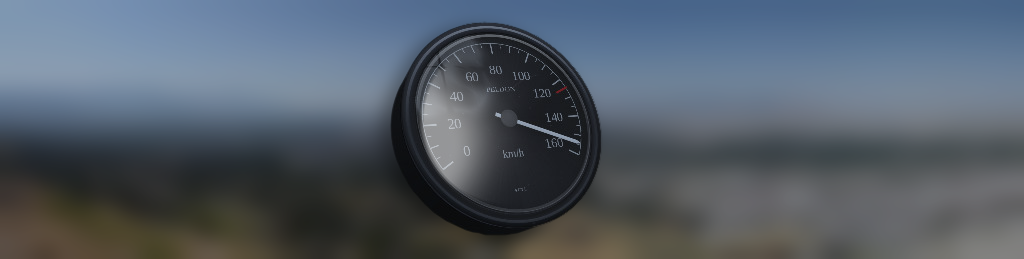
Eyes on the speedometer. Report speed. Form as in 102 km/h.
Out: 155 km/h
